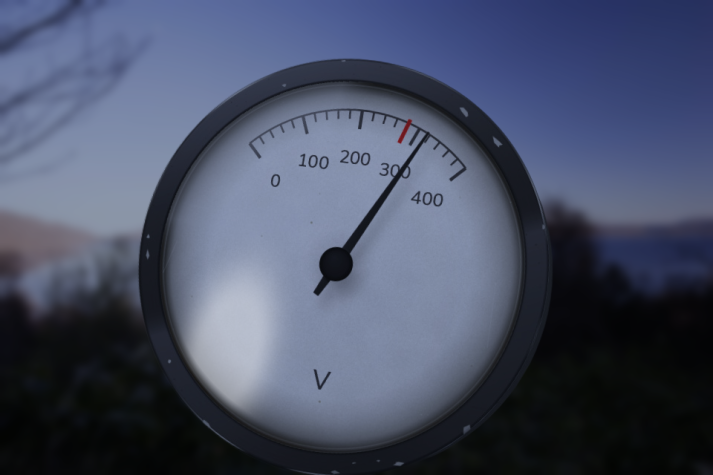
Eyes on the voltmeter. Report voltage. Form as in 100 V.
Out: 320 V
